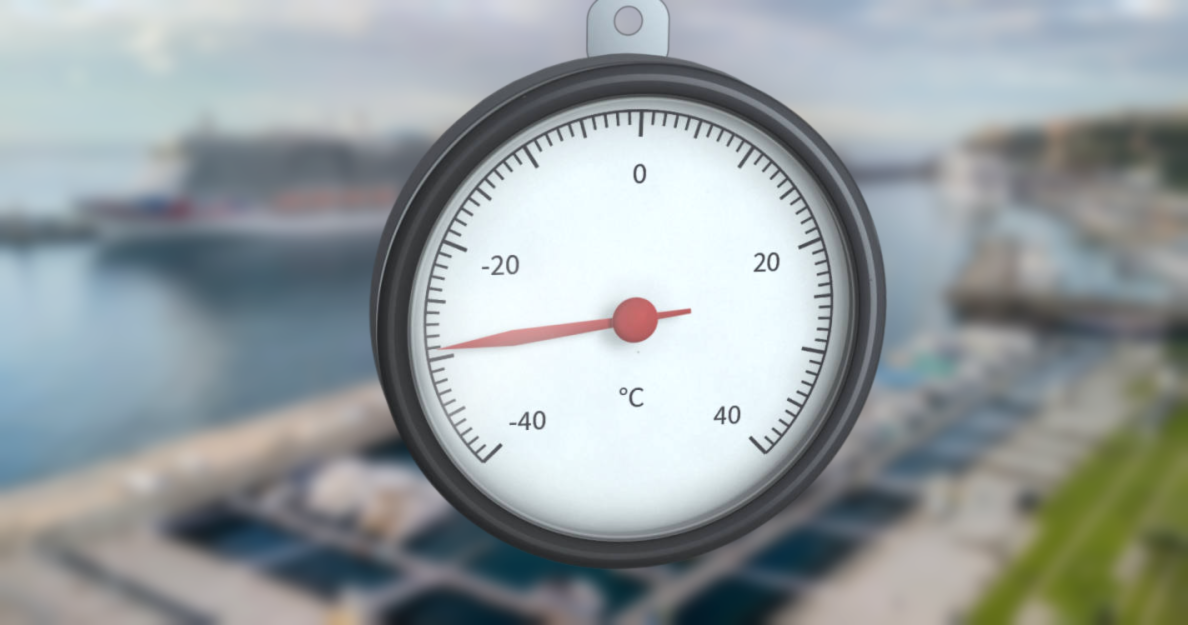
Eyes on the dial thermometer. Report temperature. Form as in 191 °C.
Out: -29 °C
